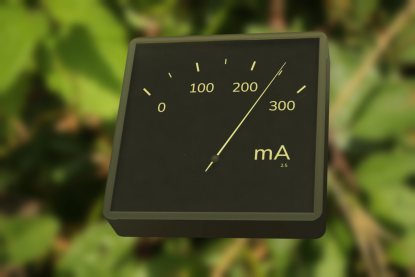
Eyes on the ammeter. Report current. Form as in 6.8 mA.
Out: 250 mA
